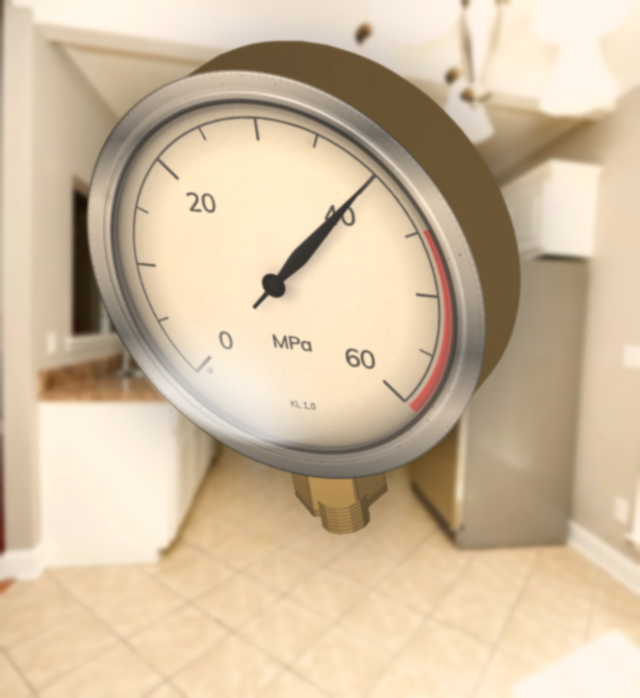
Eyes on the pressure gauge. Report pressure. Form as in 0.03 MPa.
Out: 40 MPa
